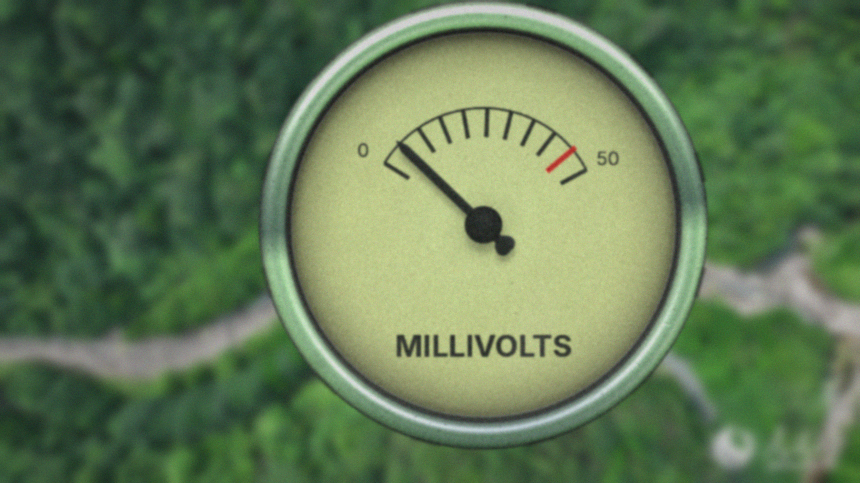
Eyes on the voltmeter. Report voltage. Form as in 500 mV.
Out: 5 mV
